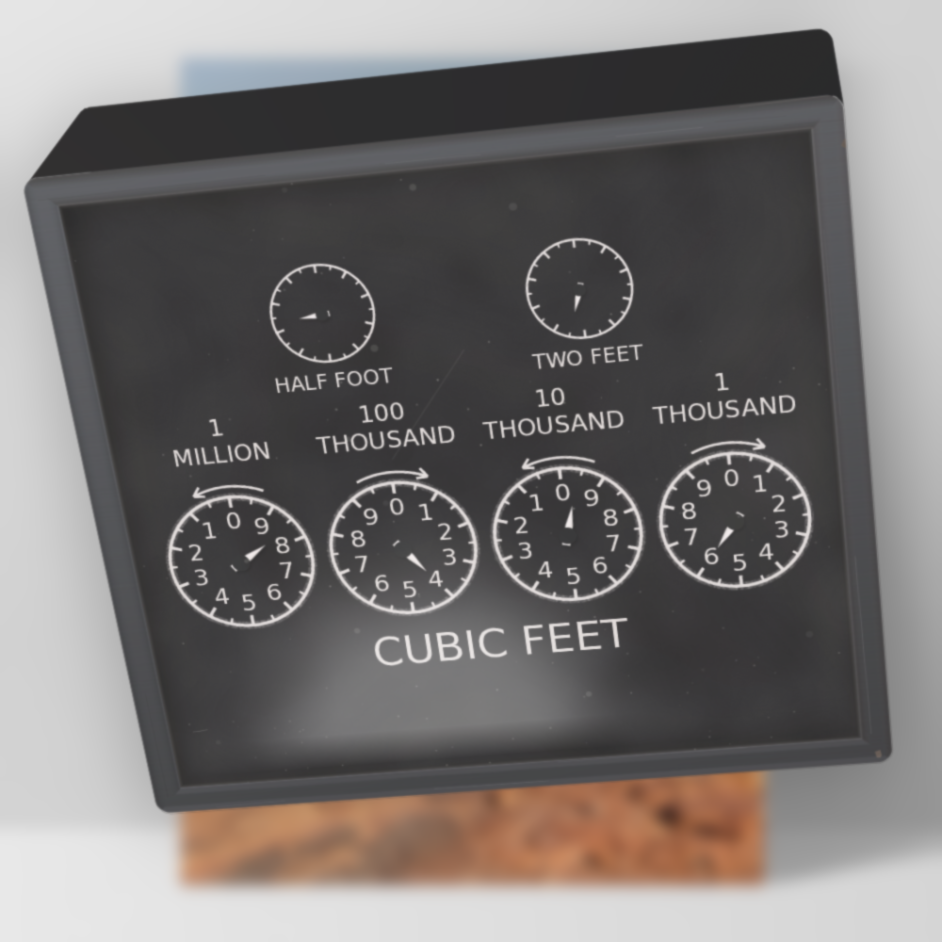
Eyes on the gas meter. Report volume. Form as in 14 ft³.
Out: 839600 ft³
